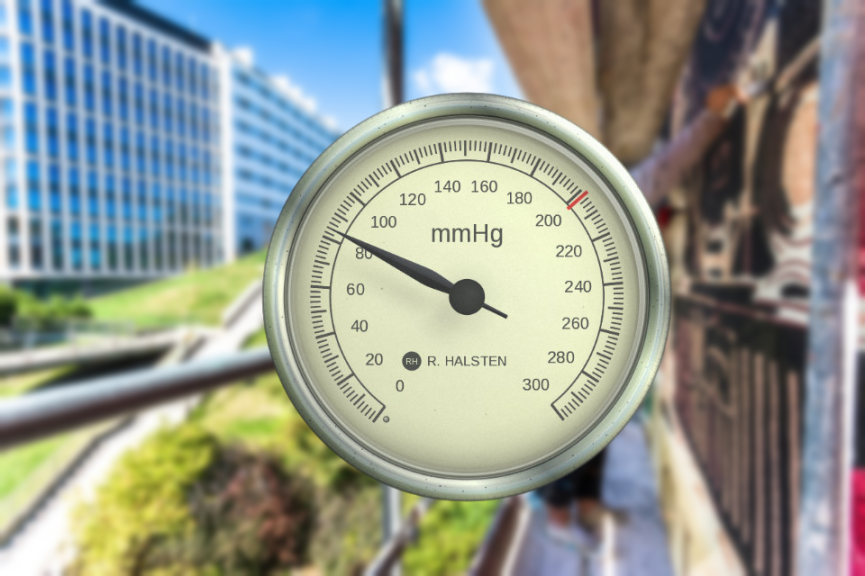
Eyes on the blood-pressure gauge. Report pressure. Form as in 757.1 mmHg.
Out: 84 mmHg
